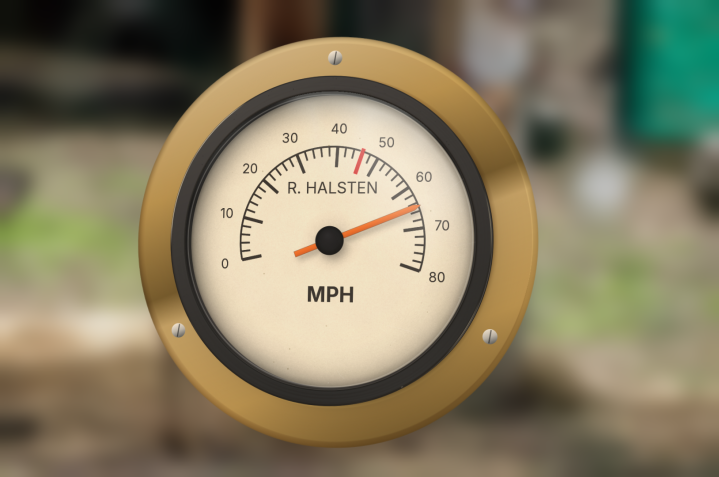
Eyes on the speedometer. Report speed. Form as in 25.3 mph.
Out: 65 mph
